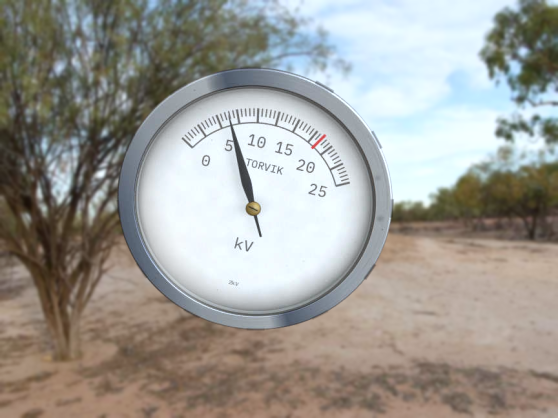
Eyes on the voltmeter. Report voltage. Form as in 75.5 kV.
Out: 6.5 kV
